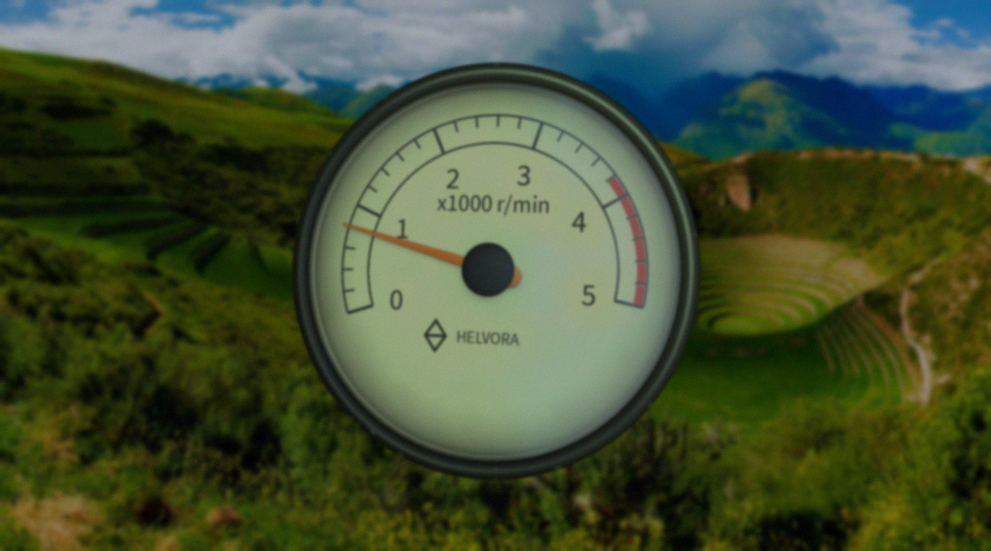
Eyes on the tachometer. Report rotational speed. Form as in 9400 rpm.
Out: 800 rpm
